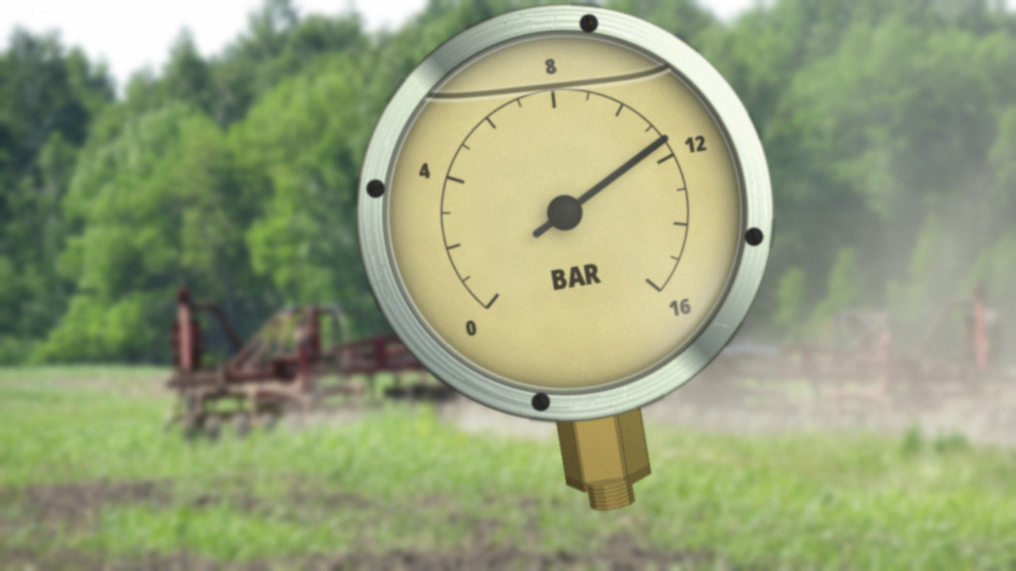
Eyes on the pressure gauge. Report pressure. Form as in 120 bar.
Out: 11.5 bar
